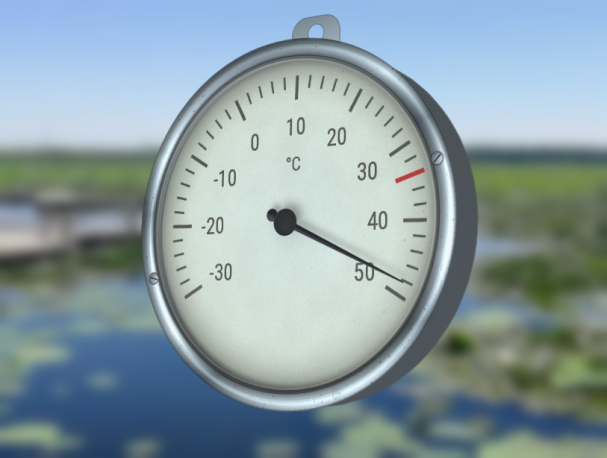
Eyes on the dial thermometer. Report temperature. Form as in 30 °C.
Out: 48 °C
